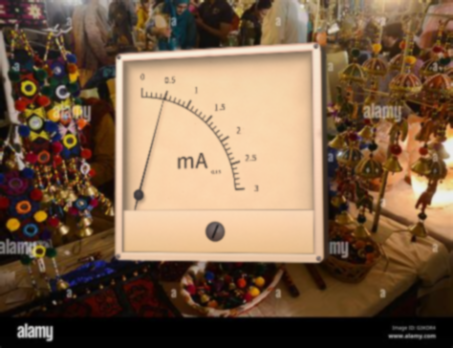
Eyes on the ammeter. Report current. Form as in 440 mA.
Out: 0.5 mA
